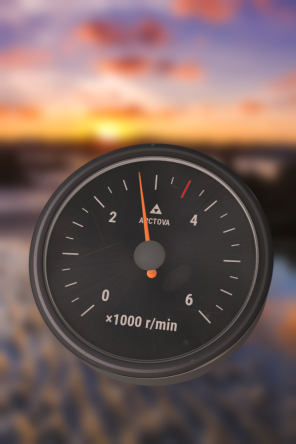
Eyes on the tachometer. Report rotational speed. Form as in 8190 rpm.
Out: 2750 rpm
